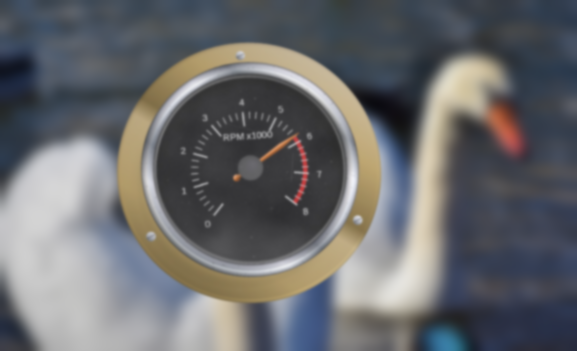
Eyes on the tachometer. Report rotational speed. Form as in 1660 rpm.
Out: 5800 rpm
